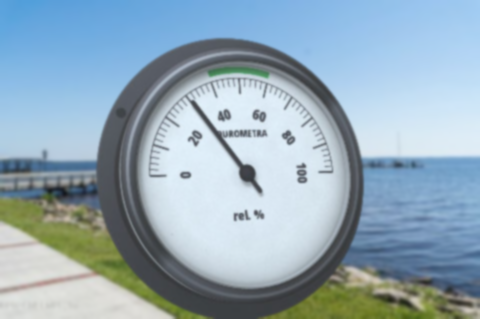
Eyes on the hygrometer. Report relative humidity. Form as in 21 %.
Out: 30 %
